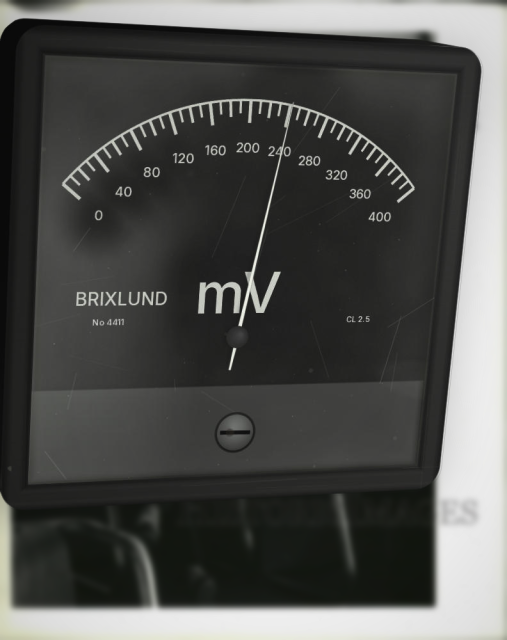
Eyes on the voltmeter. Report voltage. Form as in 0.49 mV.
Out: 240 mV
